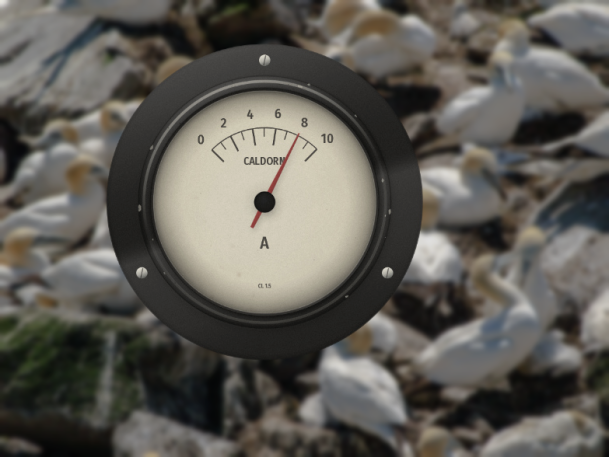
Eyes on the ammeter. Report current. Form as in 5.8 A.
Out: 8 A
